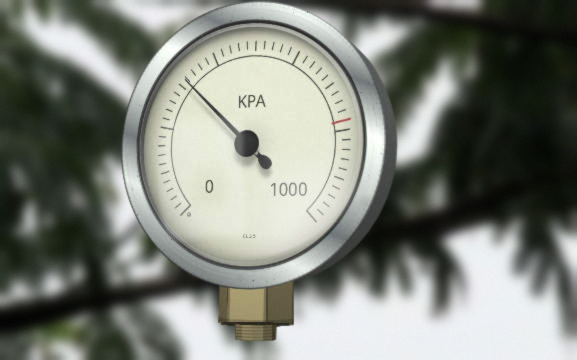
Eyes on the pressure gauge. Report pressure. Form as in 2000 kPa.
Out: 320 kPa
